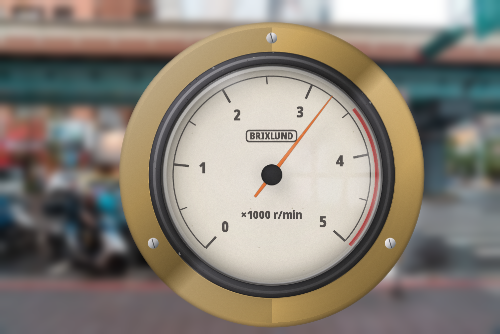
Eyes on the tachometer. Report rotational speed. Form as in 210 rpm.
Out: 3250 rpm
